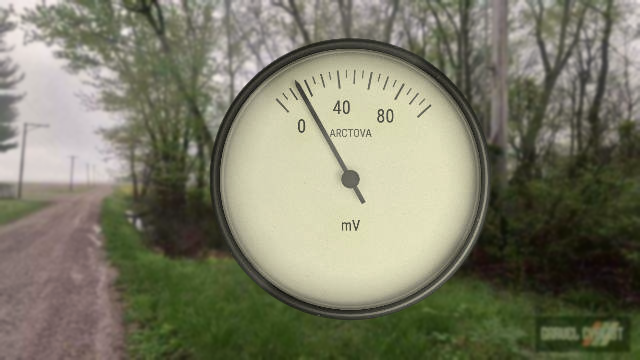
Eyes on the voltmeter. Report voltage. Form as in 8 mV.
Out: 15 mV
